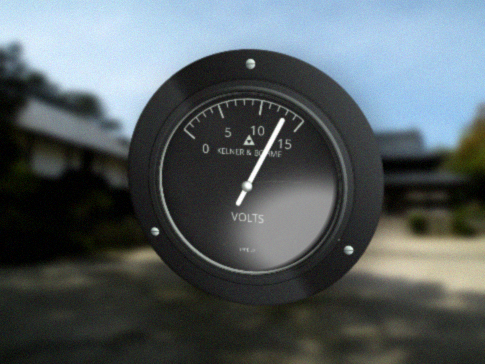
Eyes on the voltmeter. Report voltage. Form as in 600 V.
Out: 13 V
